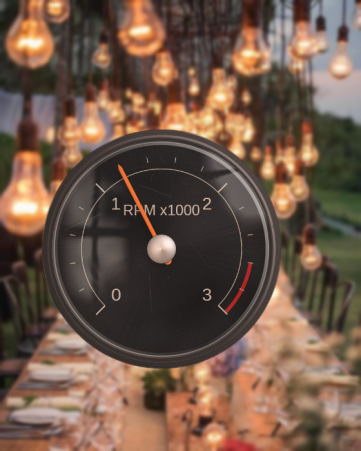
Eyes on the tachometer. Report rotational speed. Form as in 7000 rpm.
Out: 1200 rpm
